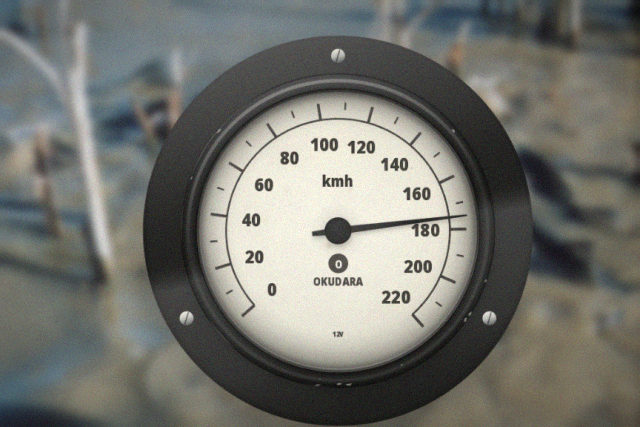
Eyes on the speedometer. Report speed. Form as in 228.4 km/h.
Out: 175 km/h
